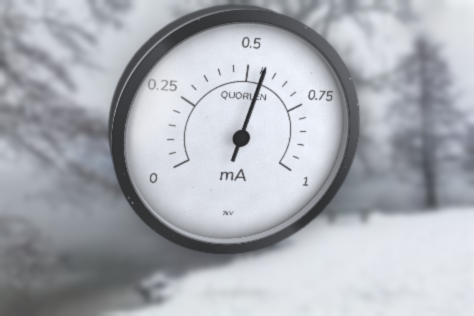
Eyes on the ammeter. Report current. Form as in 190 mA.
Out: 0.55 mA
